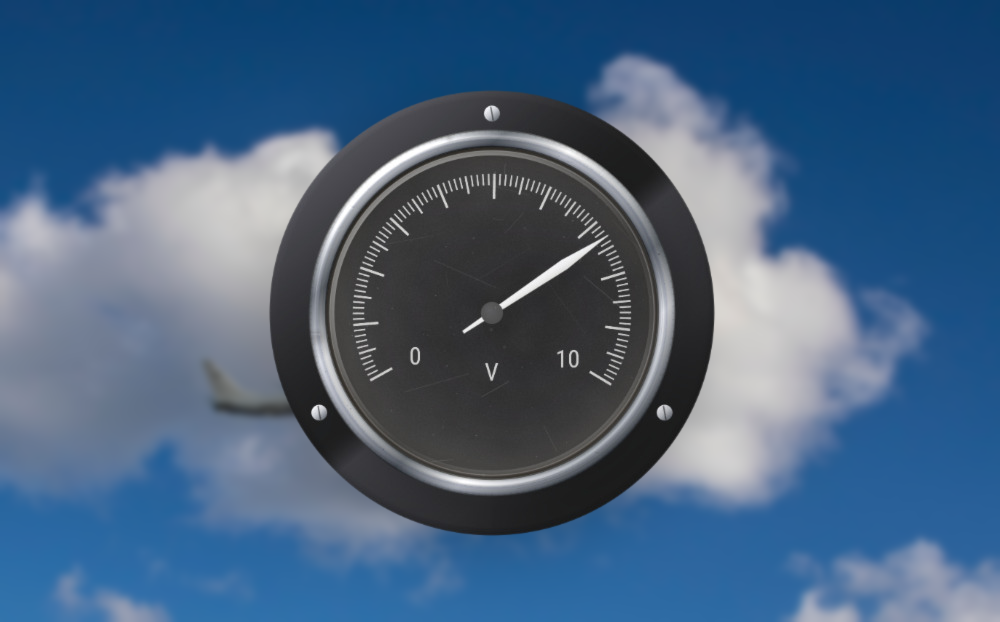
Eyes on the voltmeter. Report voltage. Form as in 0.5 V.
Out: 7.3 V
